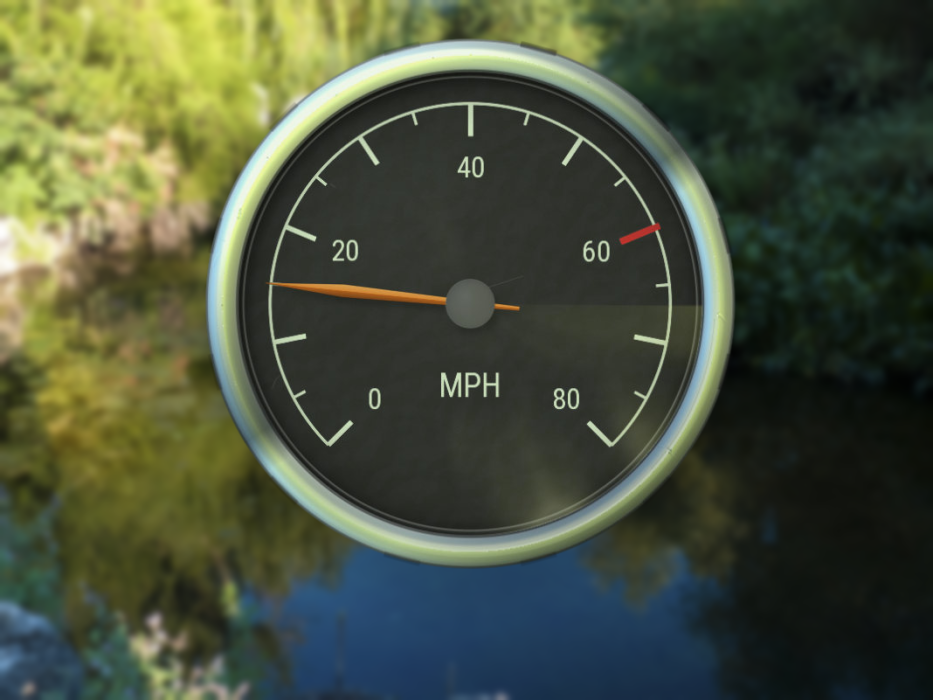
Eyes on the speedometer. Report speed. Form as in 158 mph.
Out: 15 mph
